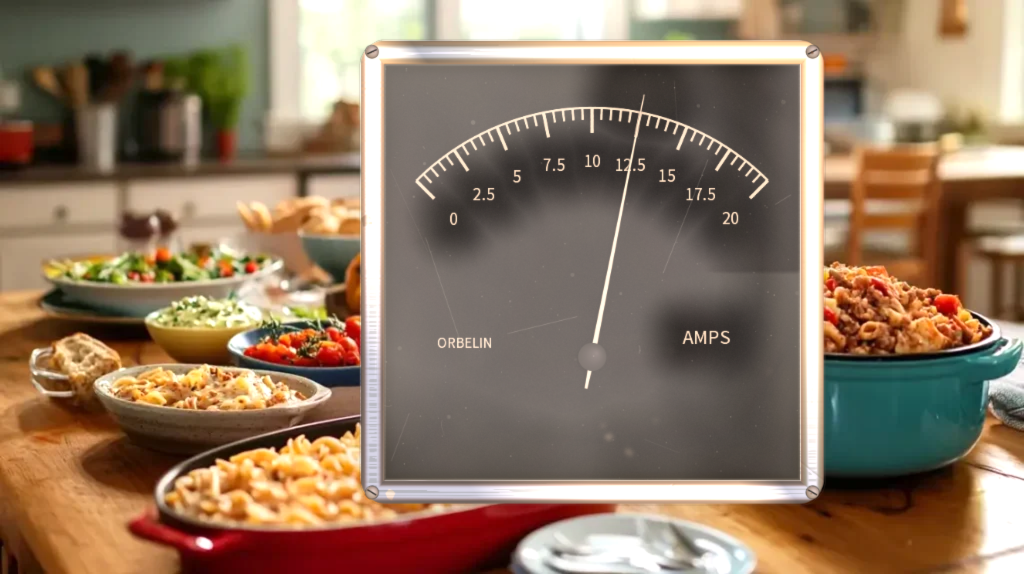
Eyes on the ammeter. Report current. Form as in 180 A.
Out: 12.5 A
